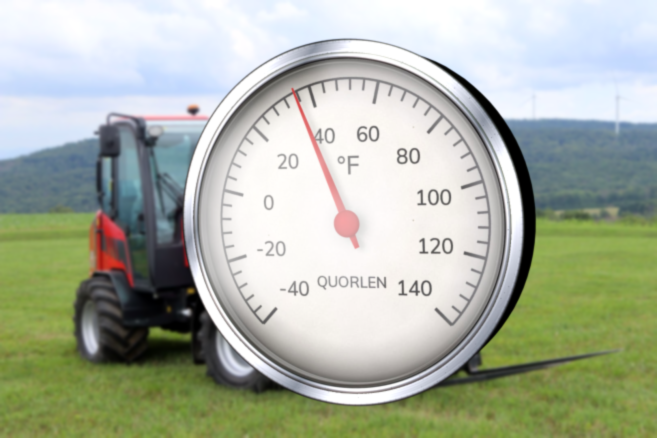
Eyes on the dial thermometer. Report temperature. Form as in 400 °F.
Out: 36 °F
